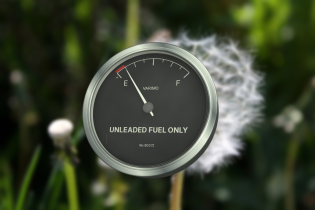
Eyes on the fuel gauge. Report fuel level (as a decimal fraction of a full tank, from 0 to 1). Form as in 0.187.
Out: 0.125
